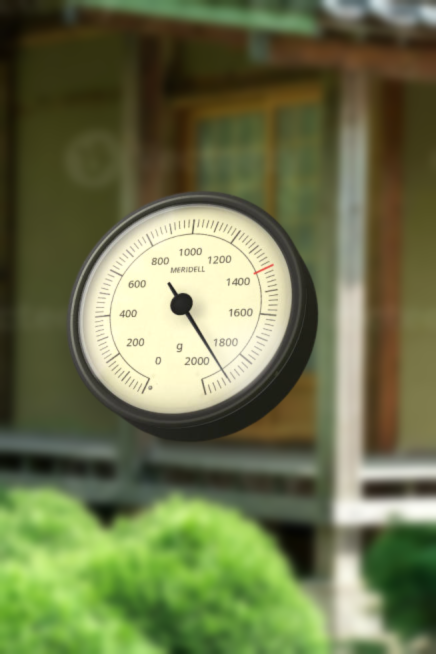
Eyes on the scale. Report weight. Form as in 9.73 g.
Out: 1900 g
